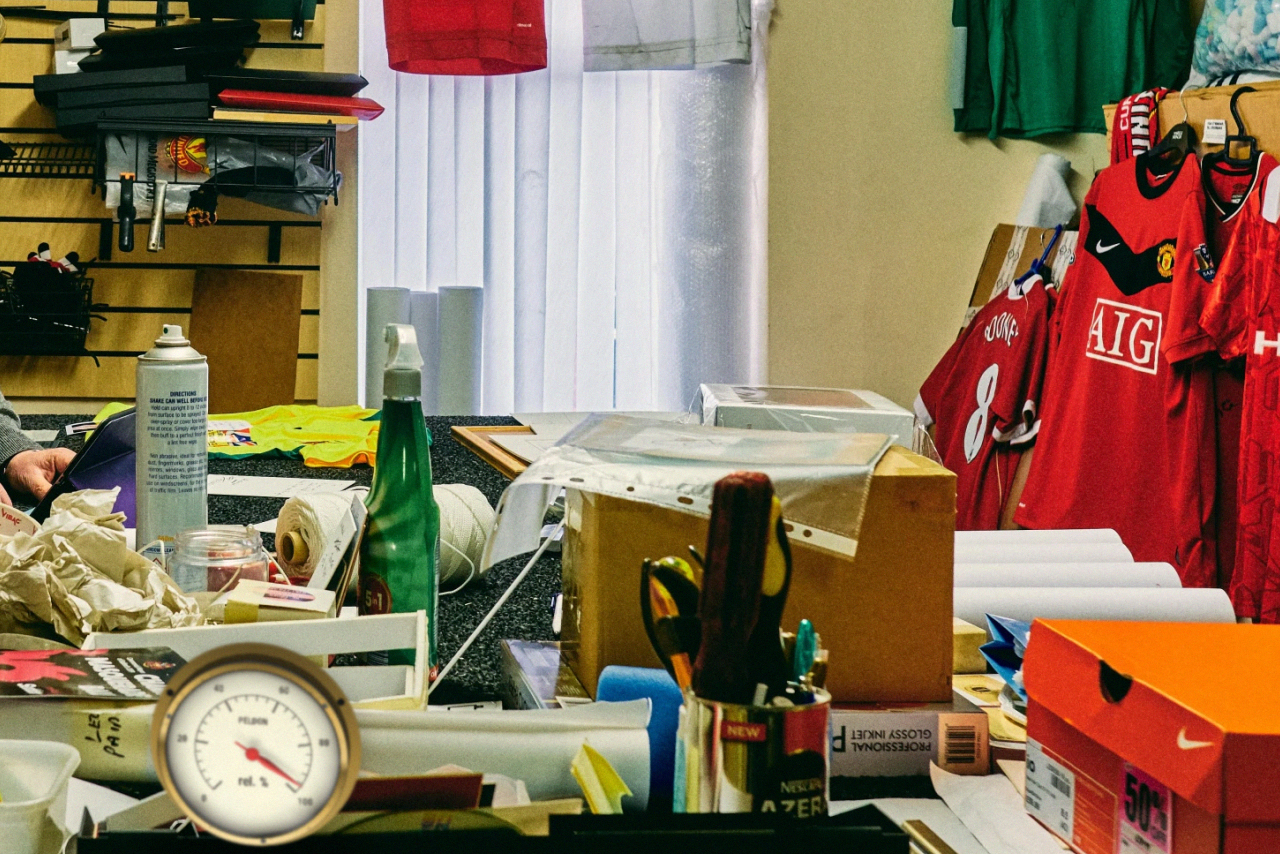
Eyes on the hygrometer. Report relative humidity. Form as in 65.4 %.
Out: 96 %
